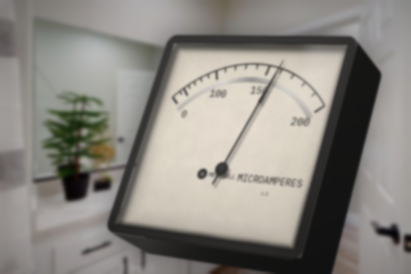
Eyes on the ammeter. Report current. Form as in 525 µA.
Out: 160 µA
